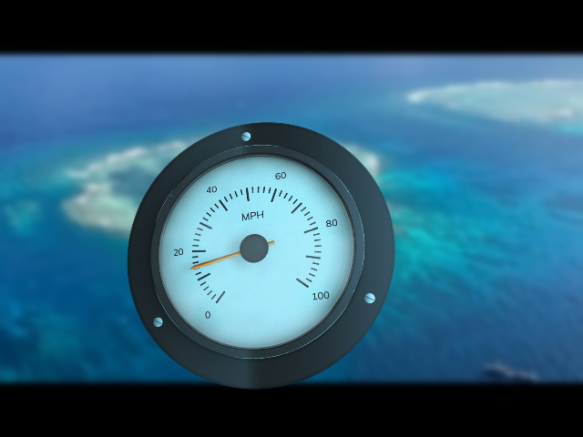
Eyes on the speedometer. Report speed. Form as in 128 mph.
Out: 14 mph
